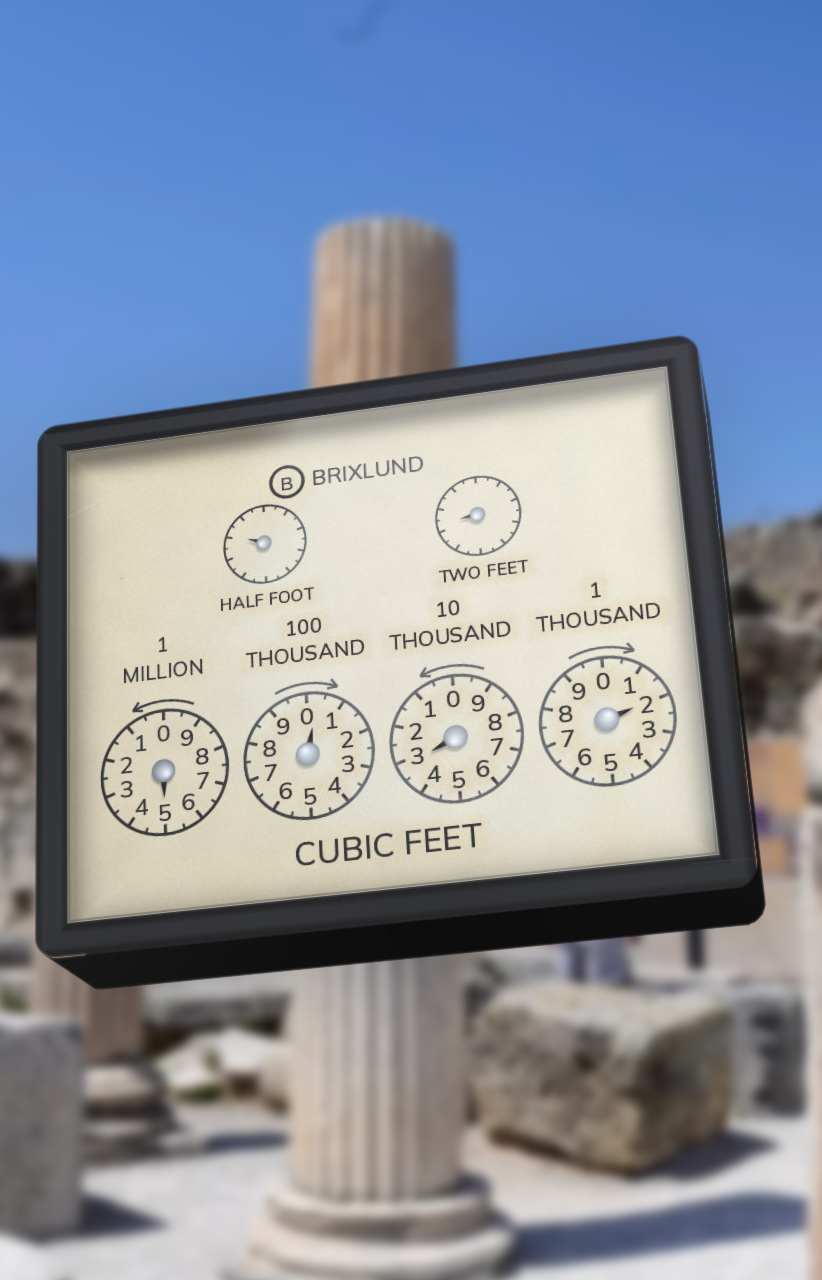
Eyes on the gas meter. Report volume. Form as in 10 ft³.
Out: 503200 ft³
